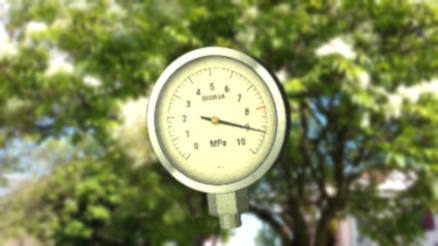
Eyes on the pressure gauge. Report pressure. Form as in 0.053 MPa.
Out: 9 MPa
